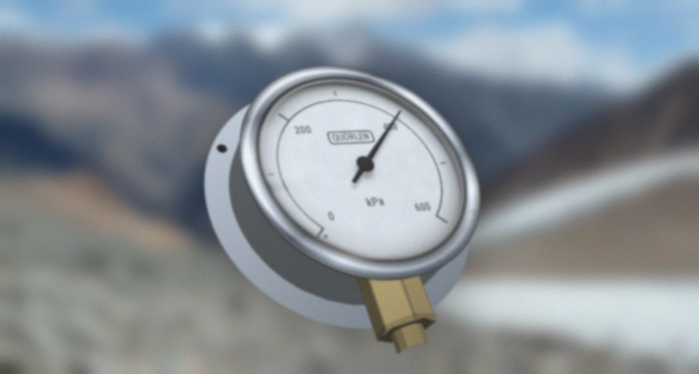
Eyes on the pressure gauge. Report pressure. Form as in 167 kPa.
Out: 400 kPa
